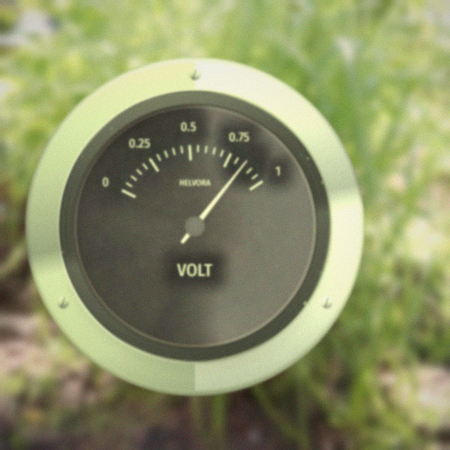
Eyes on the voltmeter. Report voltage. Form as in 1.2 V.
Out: 0.85 V
